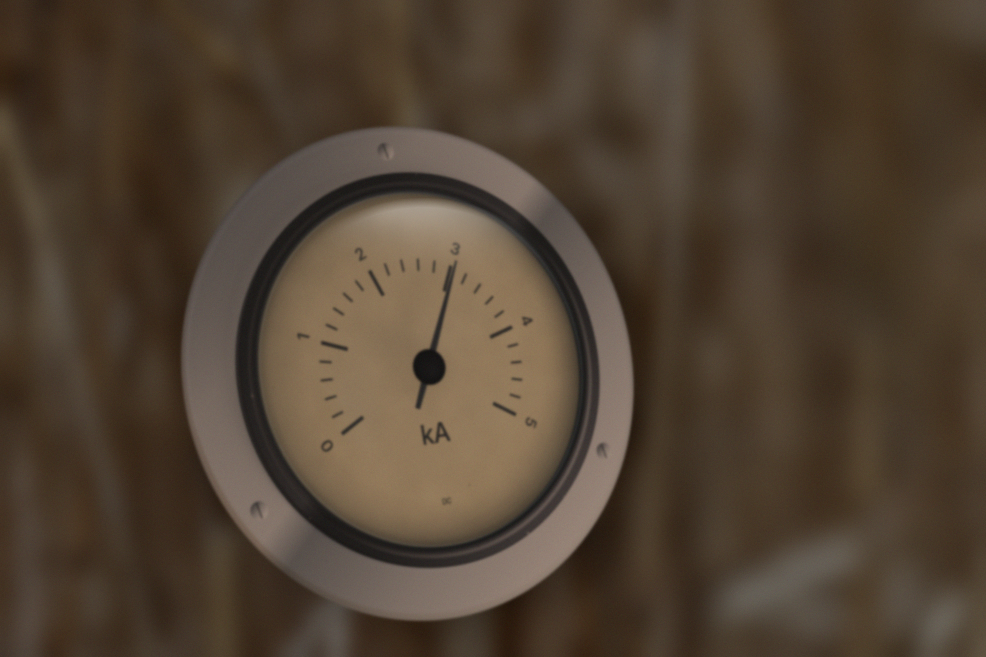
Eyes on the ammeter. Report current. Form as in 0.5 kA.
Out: 3 kA
